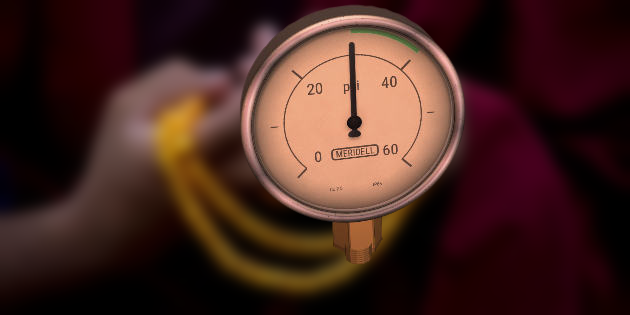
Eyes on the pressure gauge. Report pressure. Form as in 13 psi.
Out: 30 psi
